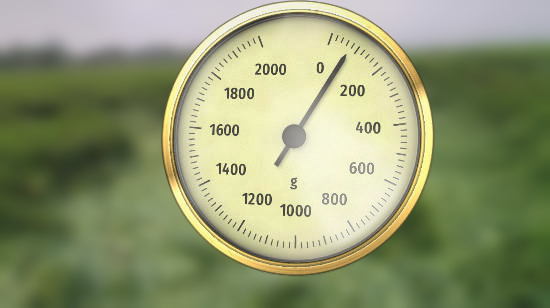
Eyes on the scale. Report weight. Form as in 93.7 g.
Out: 80 g
